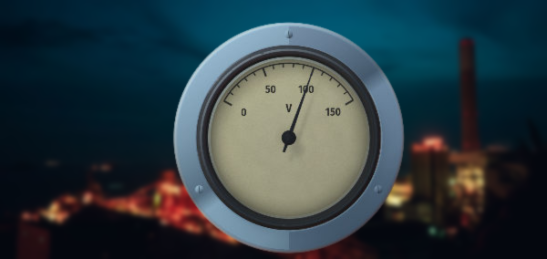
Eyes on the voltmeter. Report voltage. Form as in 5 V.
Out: 100 V
